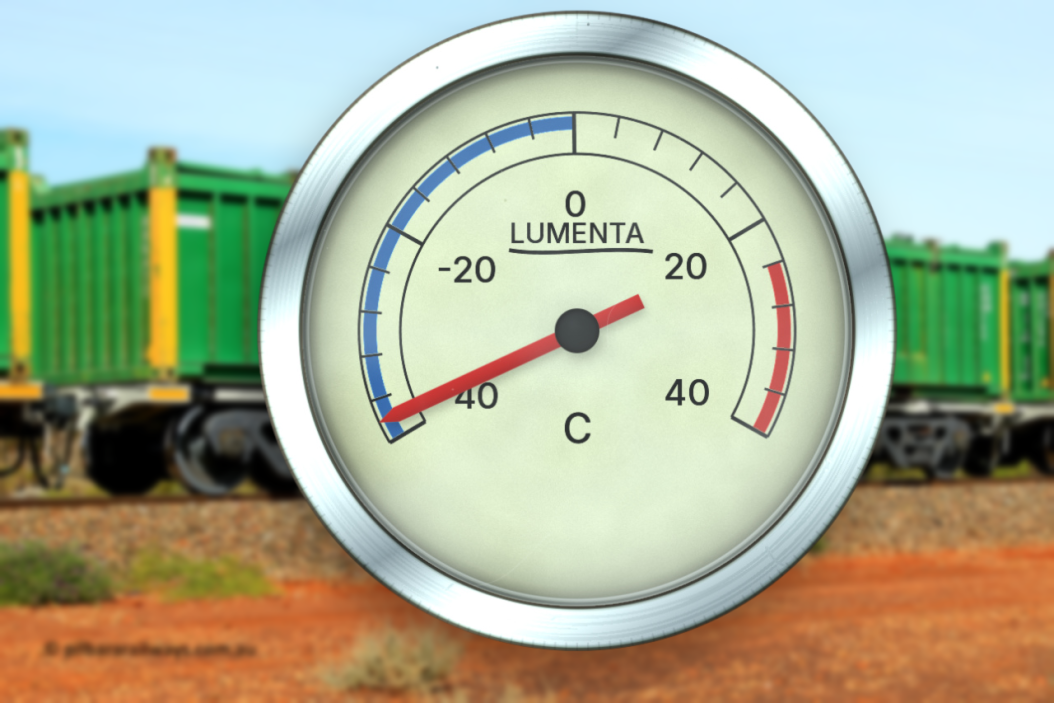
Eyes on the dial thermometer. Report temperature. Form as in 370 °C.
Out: -38 °C
